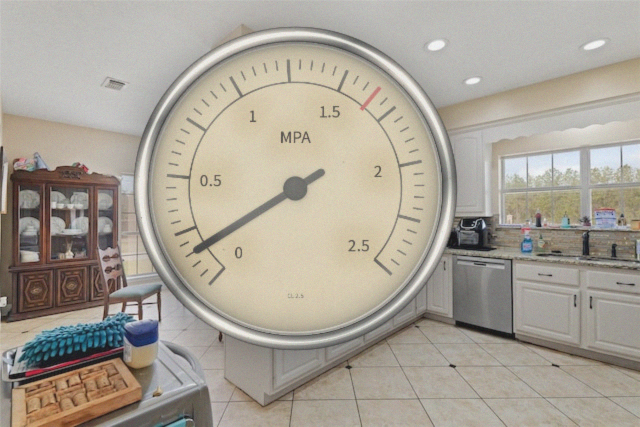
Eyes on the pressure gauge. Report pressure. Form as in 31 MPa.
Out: 0.15 MPa
